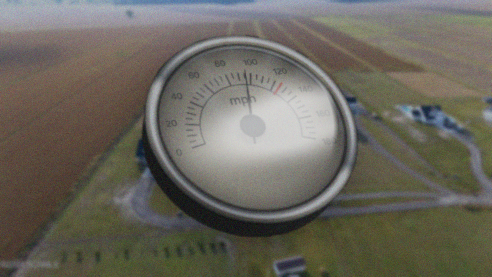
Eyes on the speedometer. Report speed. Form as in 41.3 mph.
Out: 95 mph
